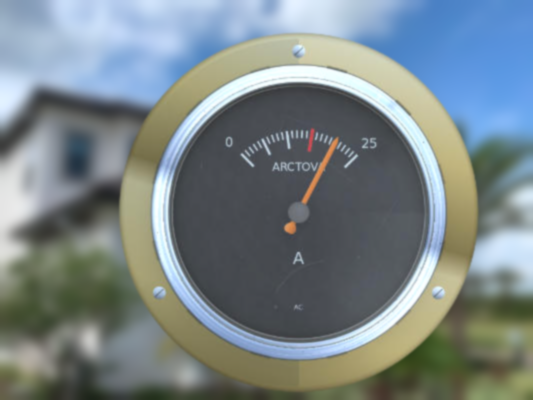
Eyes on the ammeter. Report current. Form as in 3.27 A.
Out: 20 A
